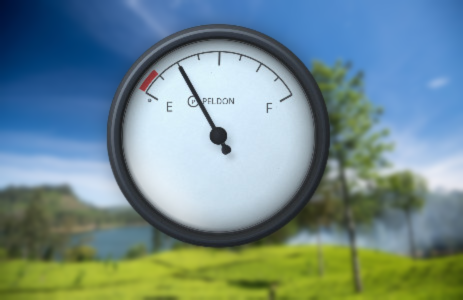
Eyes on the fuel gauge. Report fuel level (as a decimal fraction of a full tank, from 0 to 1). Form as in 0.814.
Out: 0.25
